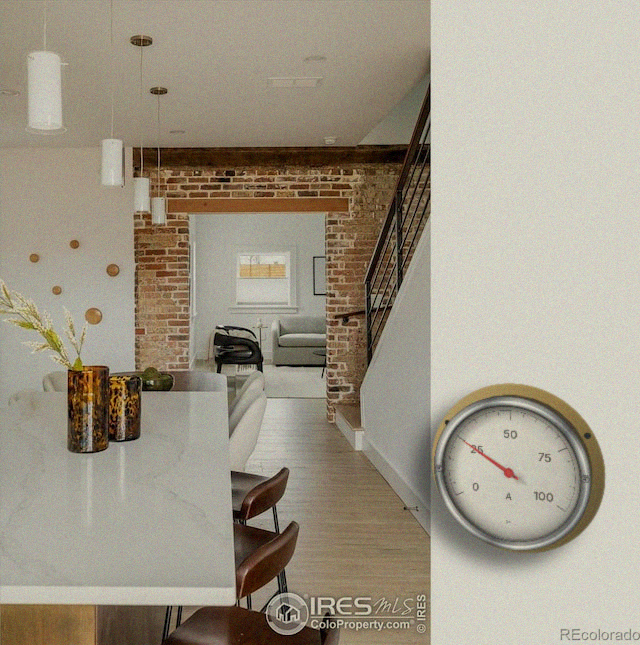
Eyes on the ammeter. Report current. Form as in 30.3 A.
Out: 25 A
